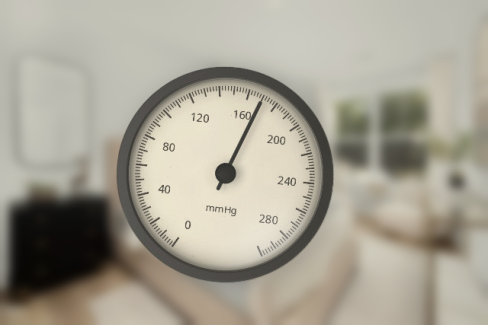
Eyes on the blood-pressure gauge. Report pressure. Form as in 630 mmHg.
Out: 170 mmHg
